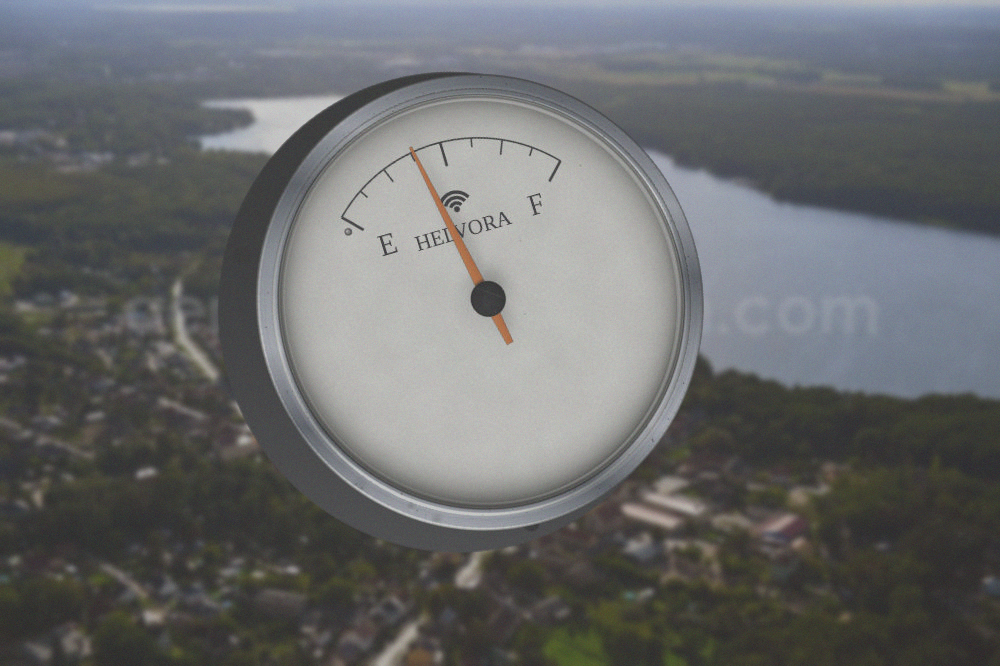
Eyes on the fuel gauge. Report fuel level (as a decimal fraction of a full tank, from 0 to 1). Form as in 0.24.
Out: 0.375
